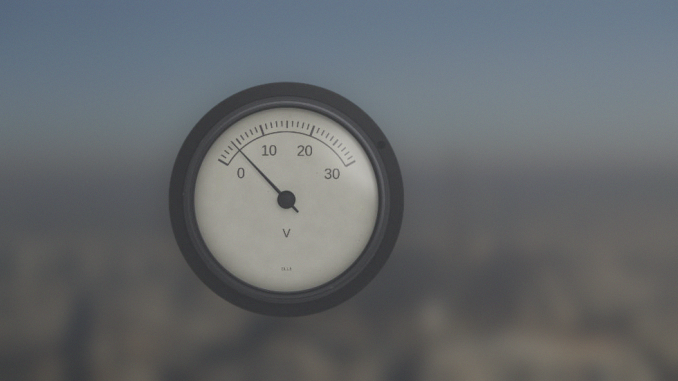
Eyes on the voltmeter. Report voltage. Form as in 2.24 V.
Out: 4 V
